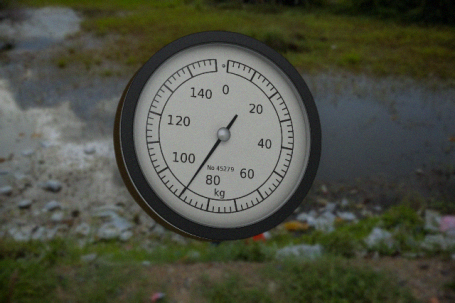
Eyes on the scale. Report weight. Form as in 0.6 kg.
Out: 90 kg
